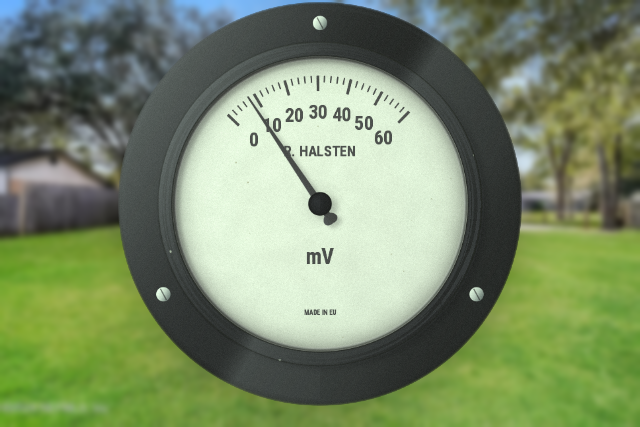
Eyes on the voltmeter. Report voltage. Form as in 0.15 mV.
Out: 8 mV
